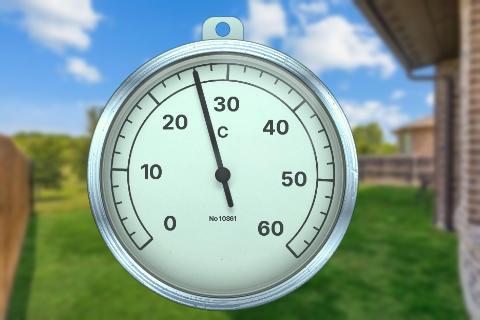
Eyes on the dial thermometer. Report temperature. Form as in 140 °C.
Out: 26 °C
